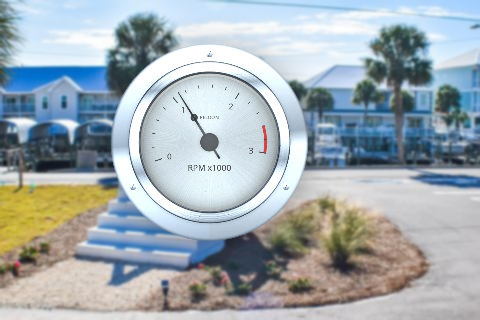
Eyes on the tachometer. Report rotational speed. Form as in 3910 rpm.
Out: 1100 rpm
